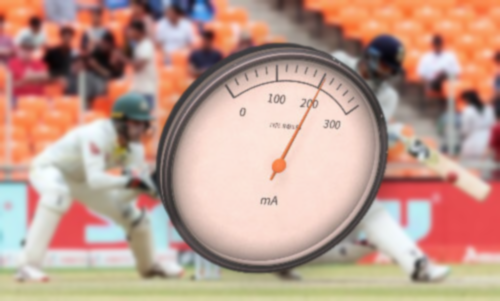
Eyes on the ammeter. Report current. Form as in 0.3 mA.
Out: 200 mA
